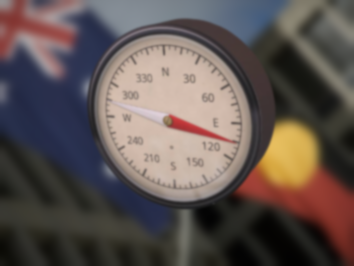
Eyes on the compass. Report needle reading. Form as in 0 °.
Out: 105 °
